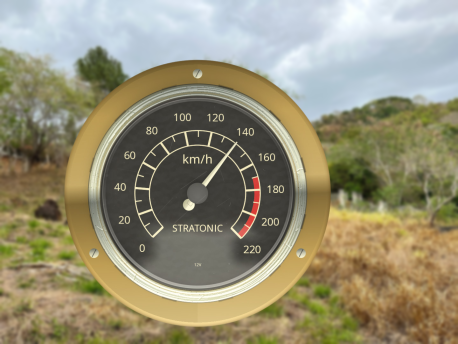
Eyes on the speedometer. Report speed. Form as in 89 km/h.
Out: 140 km/h
